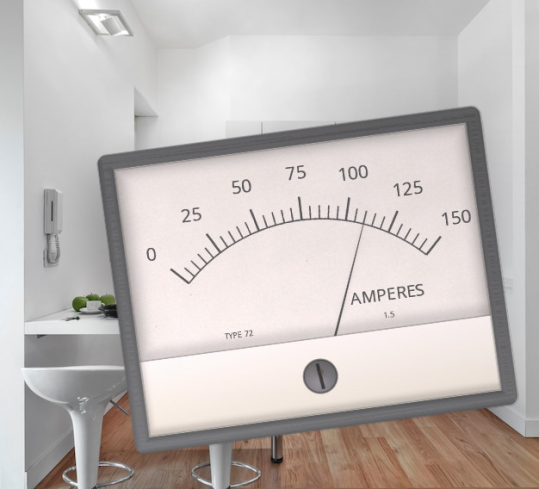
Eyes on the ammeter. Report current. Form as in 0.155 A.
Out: 110 A
